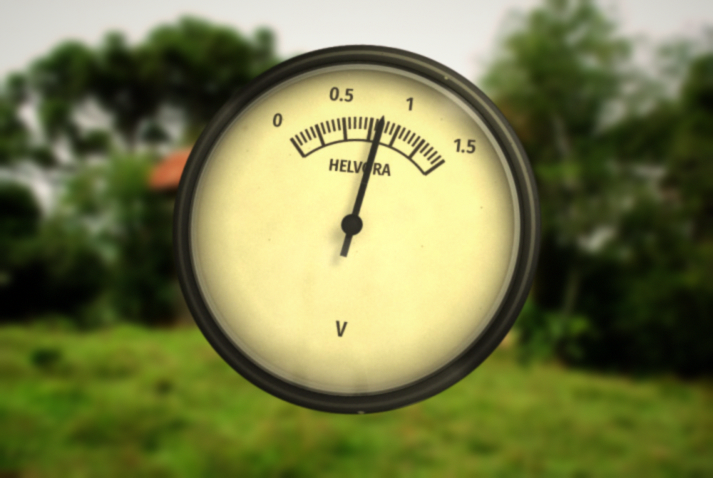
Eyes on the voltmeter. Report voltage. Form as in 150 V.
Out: 0.85 V
